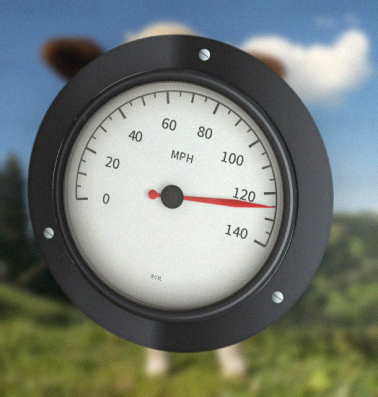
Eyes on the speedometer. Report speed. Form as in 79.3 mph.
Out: 125 mph
